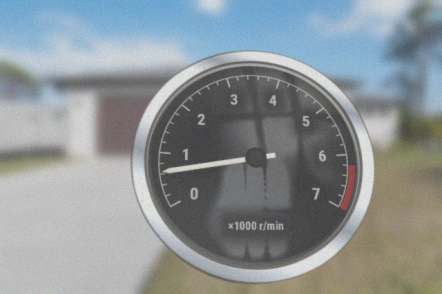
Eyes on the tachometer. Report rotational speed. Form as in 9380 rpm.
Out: 600 rpm
